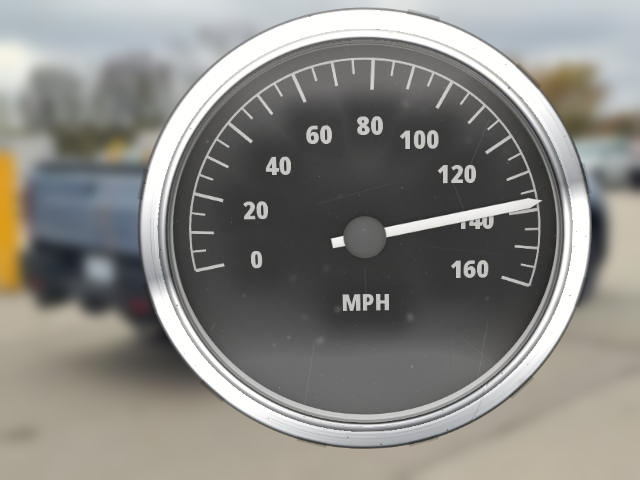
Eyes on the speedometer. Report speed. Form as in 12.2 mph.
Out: 137.5 mph
